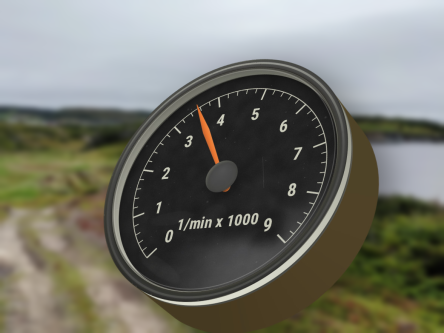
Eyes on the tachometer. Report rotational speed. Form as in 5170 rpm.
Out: 3600 rpm
